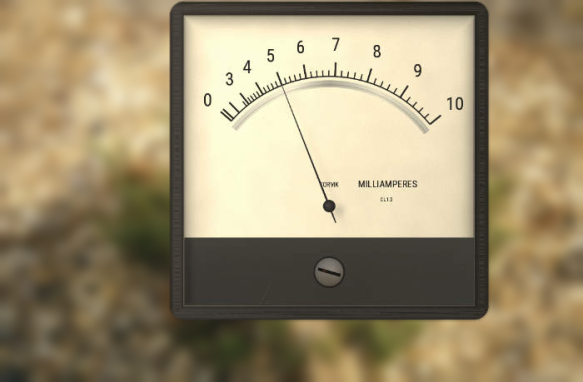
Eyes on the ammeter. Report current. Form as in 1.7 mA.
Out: 5 mA
